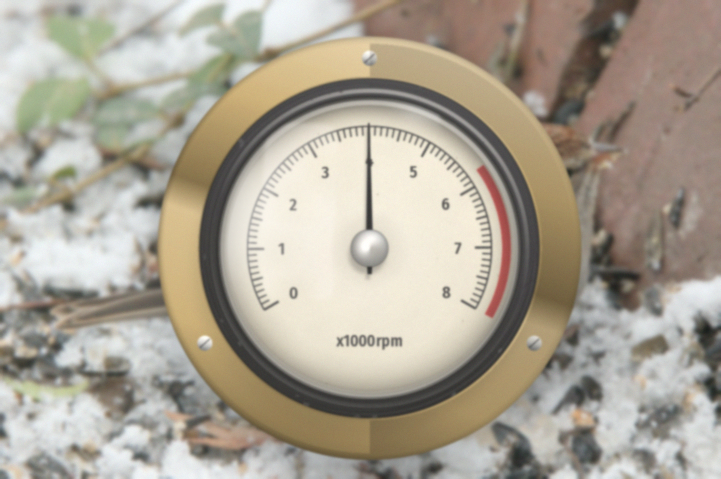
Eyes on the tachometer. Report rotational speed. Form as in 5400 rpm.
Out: 4000 rpm
